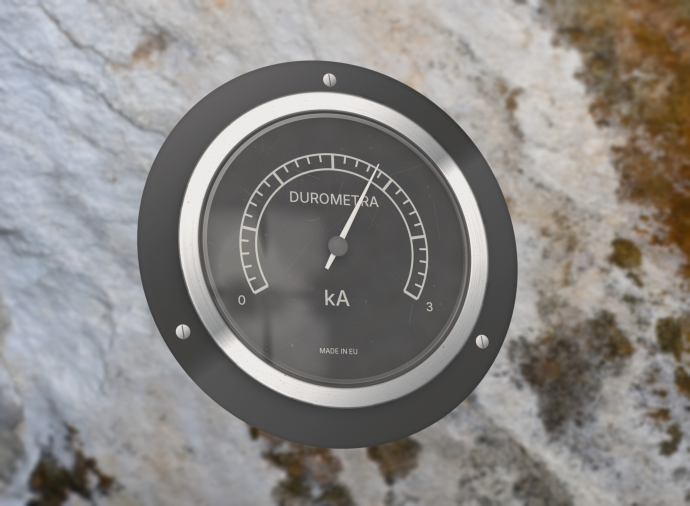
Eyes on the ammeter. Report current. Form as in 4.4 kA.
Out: 1.85 kA
